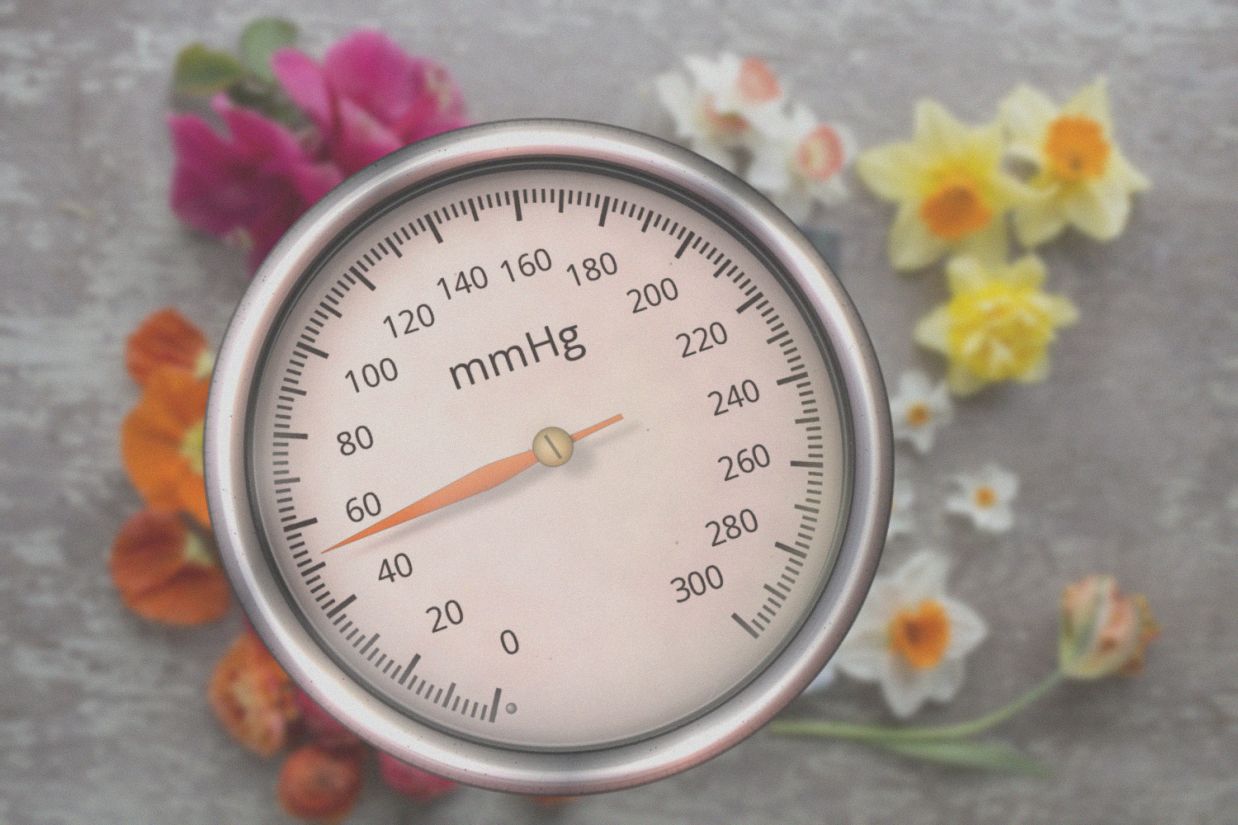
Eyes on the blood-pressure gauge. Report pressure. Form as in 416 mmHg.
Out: 52 mmHg
